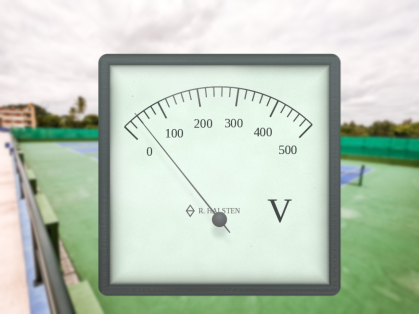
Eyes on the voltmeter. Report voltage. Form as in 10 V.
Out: 40 V
